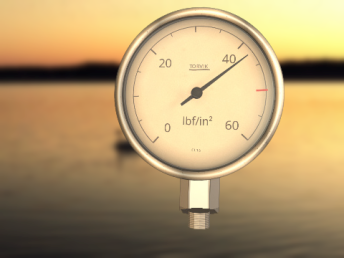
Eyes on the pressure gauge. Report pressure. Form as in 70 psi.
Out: 42.5 psi
